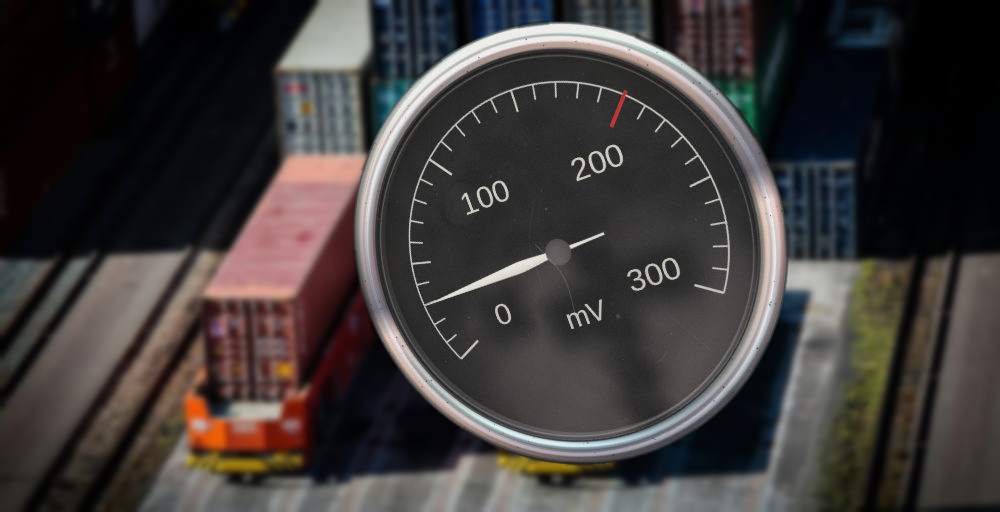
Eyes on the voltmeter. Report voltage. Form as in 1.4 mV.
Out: 30 mV
